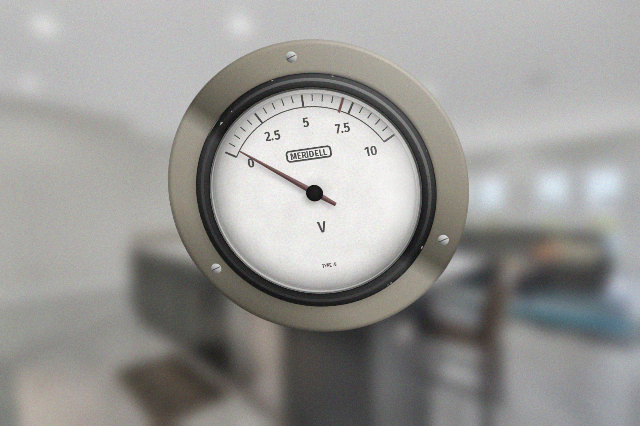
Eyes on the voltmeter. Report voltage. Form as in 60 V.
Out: 0.5 V
